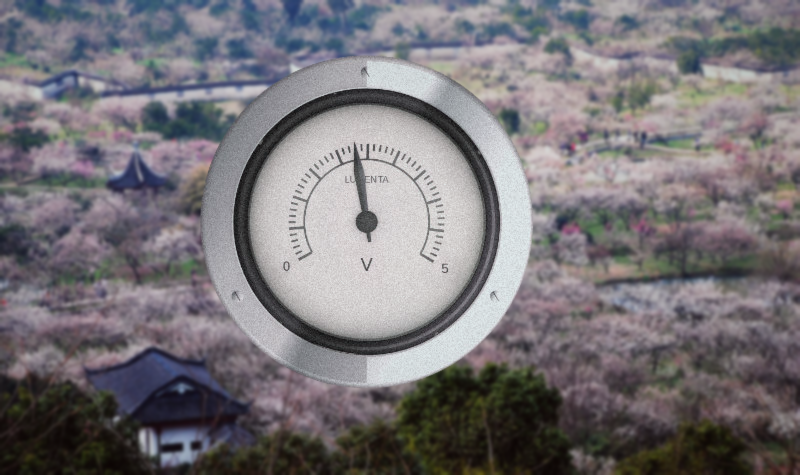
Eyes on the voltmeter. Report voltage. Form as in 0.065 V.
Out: 2.3 V
